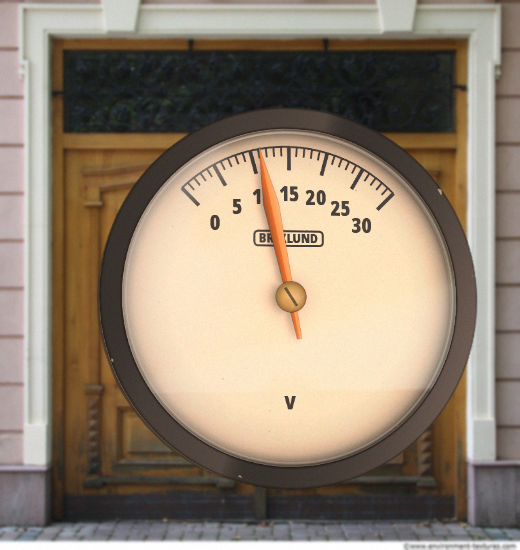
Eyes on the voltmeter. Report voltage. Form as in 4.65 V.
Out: 11 V
